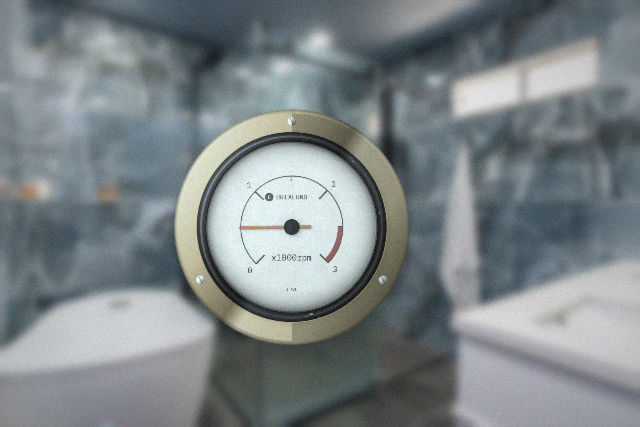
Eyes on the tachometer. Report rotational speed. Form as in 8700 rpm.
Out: 500 rpm
